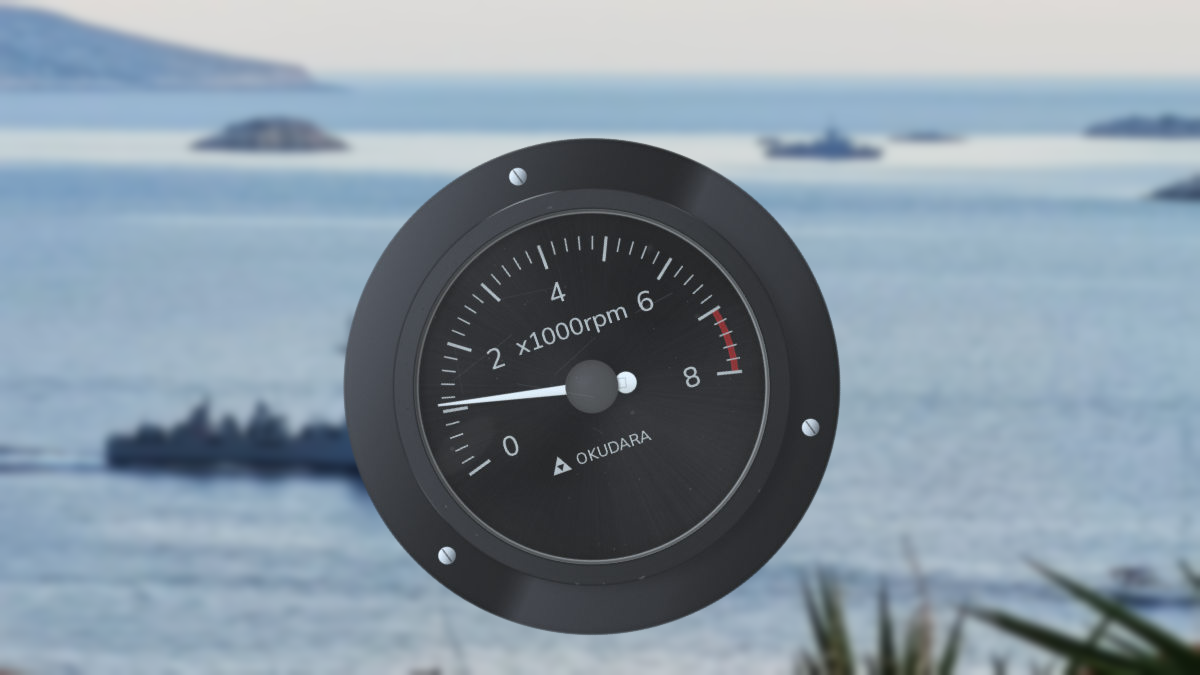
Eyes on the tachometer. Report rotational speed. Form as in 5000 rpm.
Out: 1100 rpm
